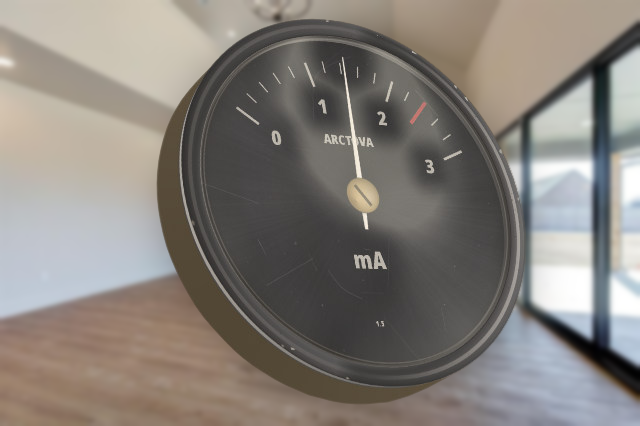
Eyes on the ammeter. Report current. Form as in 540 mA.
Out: 1.4 mA
